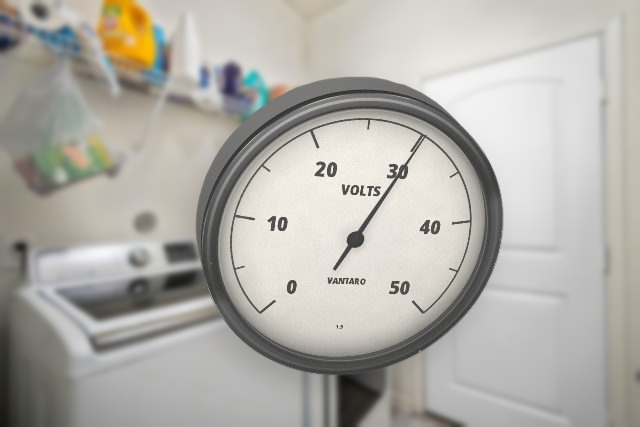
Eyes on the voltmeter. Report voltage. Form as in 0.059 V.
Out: 30 V
